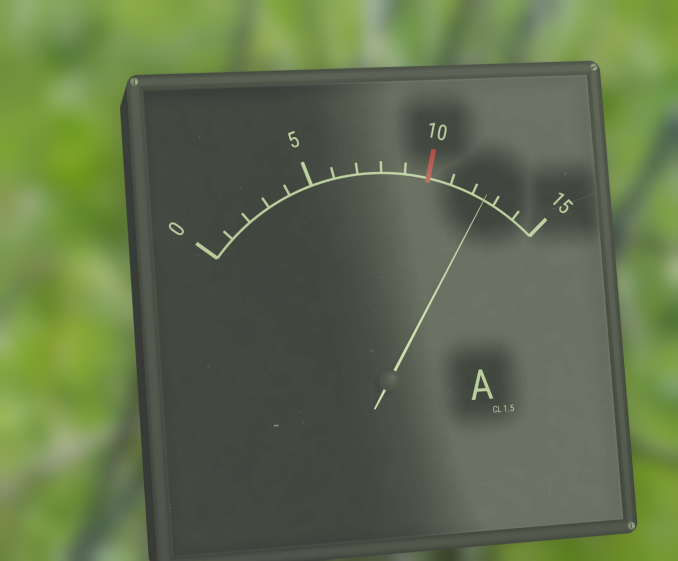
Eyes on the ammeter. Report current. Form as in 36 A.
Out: 12.5 A
